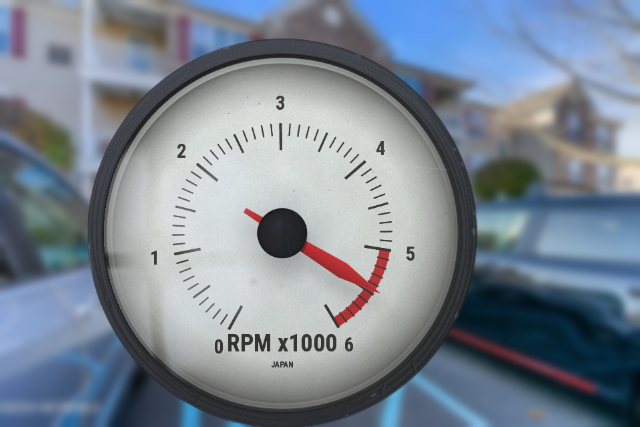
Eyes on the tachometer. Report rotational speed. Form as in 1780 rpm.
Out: 5450 rpm
